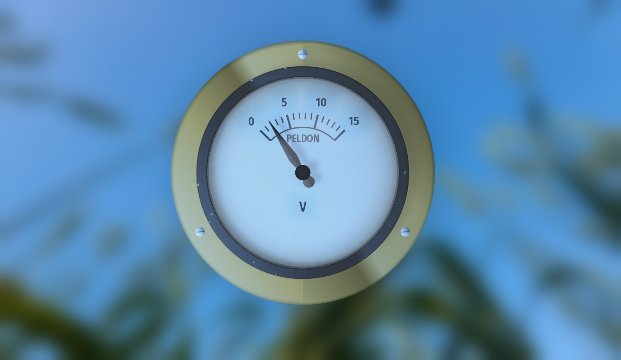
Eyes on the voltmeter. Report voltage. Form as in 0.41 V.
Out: 2 V
